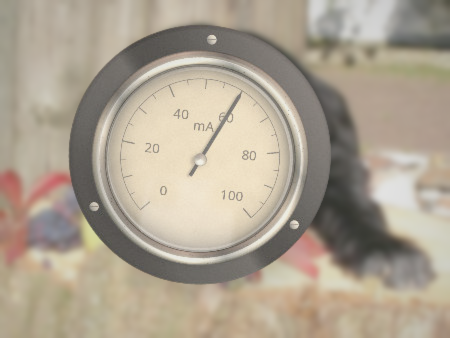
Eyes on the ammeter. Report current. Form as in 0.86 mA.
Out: 60 mA
